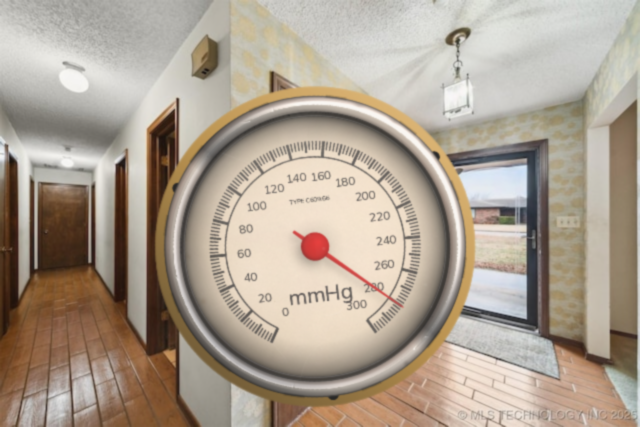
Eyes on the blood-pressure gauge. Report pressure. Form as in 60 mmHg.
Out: 280 mmHg
